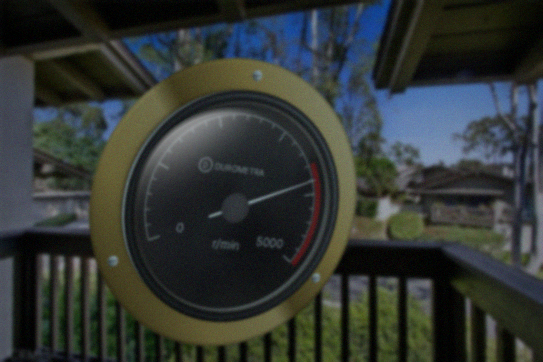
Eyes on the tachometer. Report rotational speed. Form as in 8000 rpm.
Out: 3800 rpm
